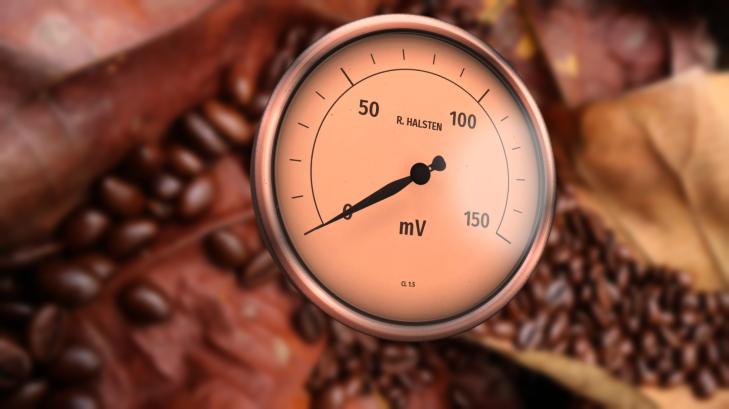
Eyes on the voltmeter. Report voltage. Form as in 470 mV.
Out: 0 mV
